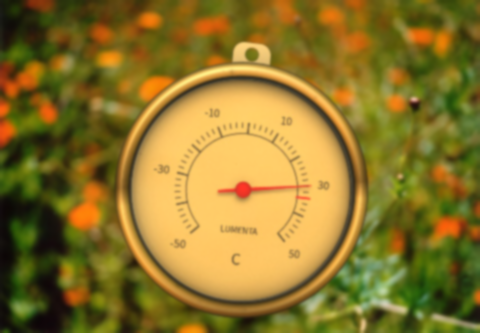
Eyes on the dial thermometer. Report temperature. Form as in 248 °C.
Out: 30 °C
